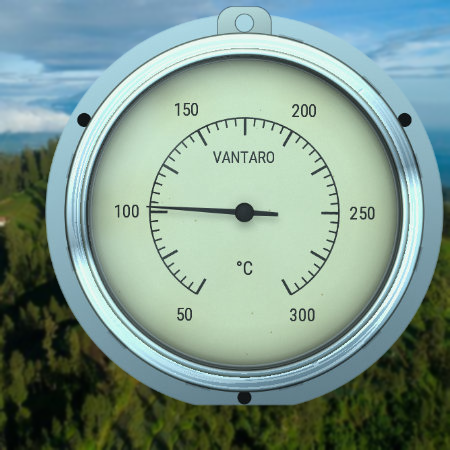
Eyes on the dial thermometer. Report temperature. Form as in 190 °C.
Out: 102.5 °C
